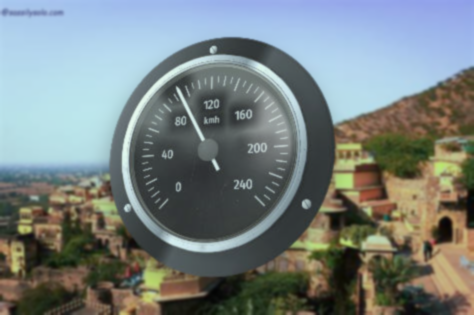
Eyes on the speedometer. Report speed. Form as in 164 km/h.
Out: 95 km/h
